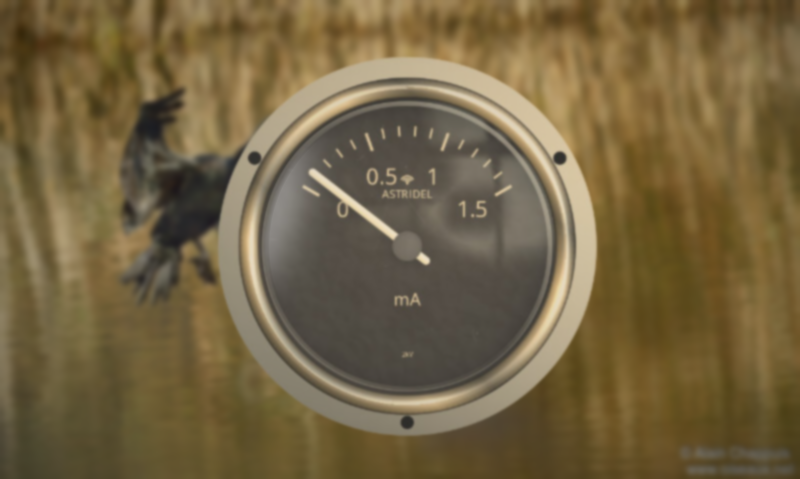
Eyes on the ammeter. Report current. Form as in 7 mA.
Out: 0.1 mA
